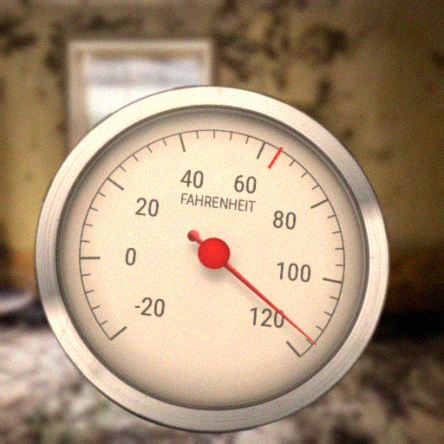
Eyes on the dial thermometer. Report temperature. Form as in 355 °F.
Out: 116 °F
